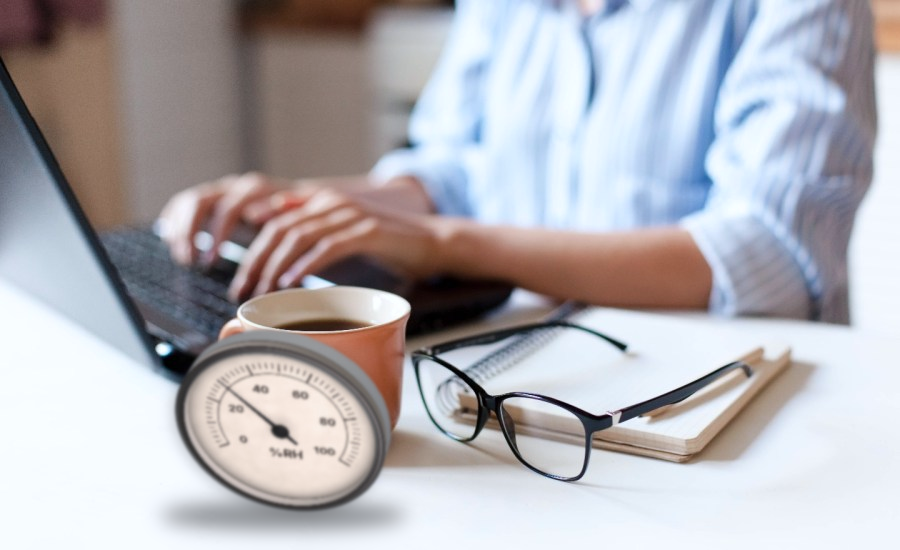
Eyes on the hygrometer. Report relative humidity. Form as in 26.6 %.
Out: 30 %
